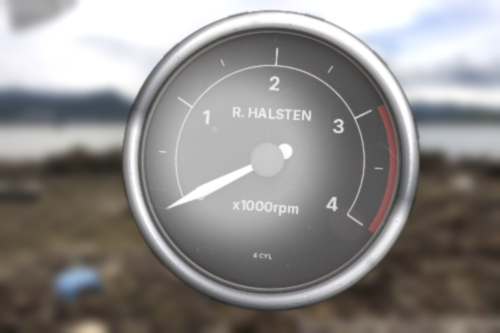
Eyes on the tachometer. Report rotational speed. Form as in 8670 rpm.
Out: 0 rpm
